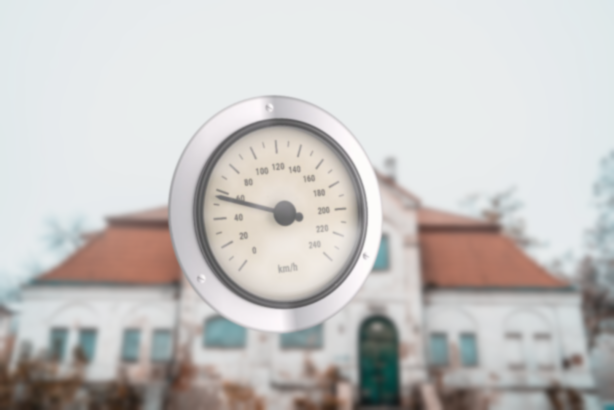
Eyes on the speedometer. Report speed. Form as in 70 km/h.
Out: 55 km/h
